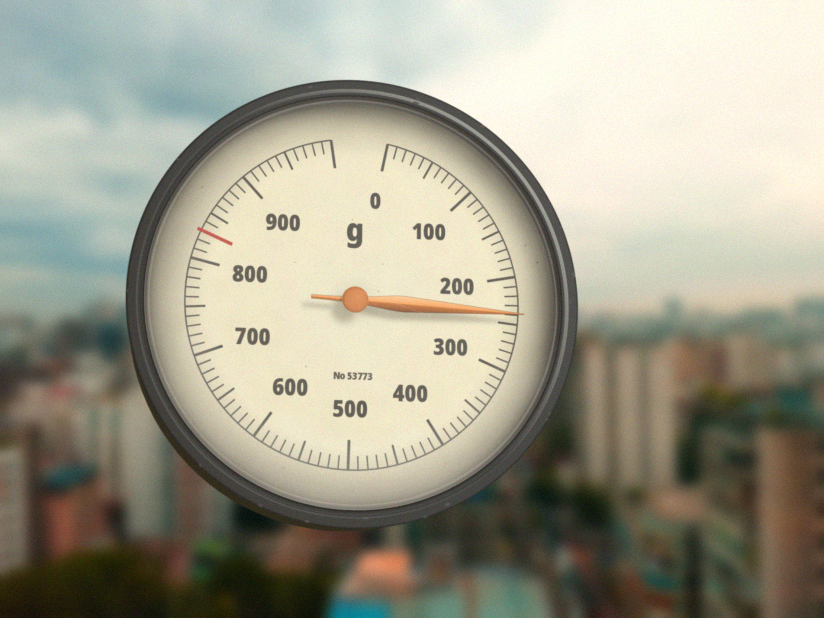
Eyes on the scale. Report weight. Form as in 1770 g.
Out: 240 g
